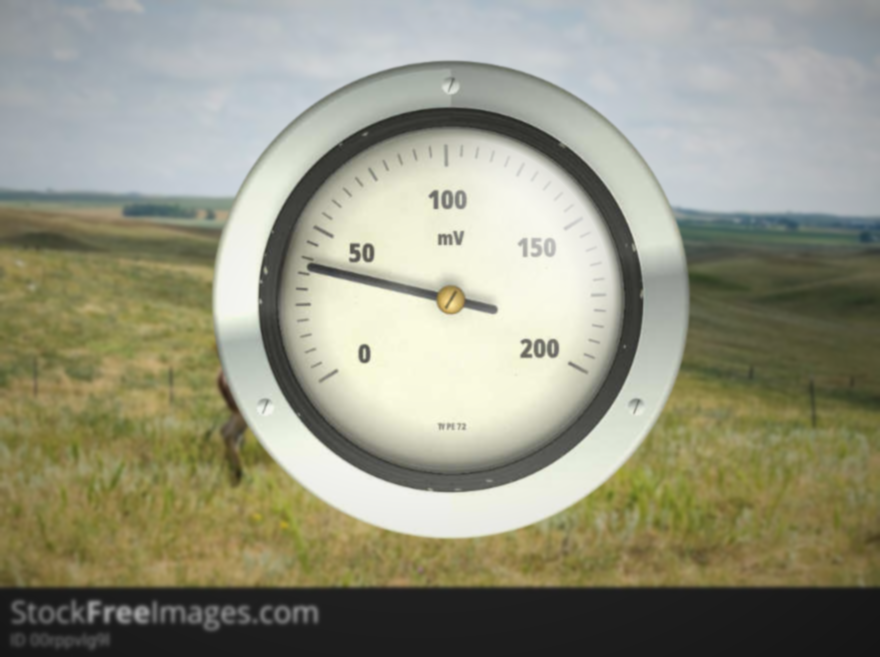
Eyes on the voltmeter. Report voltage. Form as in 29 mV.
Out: 37.5 mV
